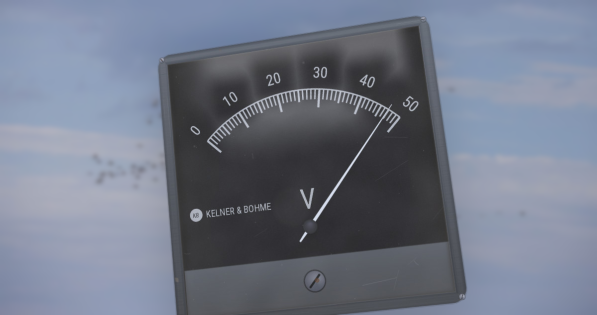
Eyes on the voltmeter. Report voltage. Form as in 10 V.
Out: 47 V
